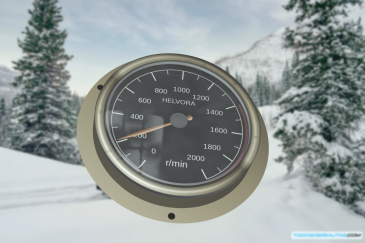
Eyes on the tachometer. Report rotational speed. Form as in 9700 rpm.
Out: 200 rpm
